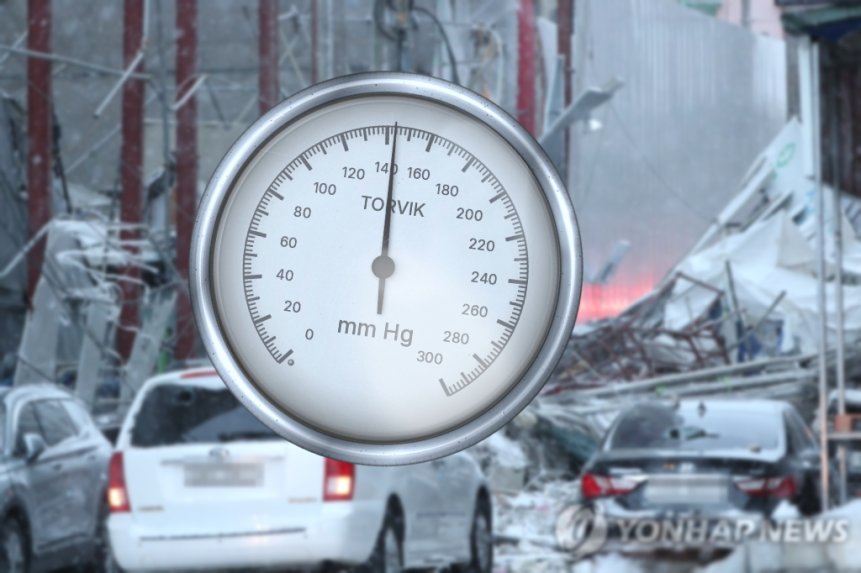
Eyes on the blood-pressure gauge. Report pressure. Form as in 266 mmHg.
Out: 144 mmHg
